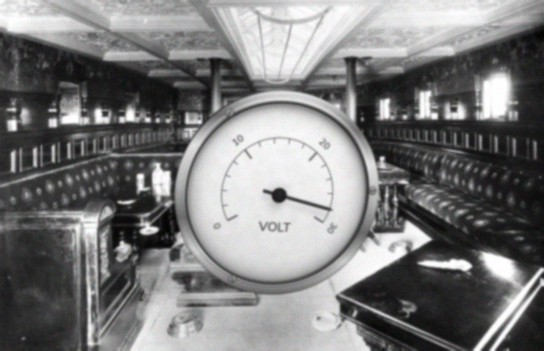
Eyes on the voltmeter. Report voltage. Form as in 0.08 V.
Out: 28 V
